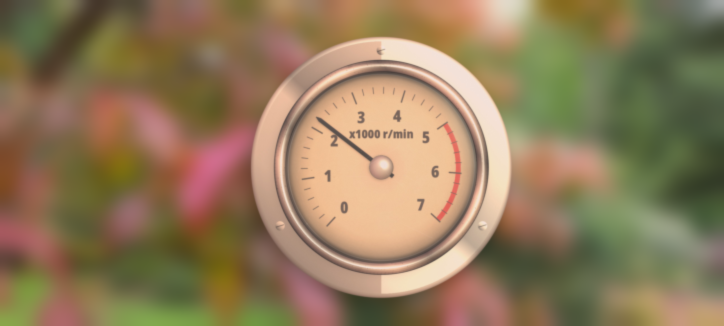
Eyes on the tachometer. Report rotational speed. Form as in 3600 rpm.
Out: 2200 rpm
